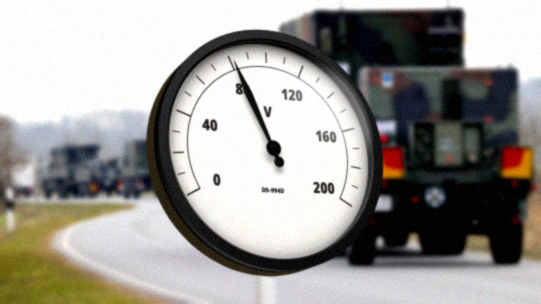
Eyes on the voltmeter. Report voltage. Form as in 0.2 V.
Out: 80 V
